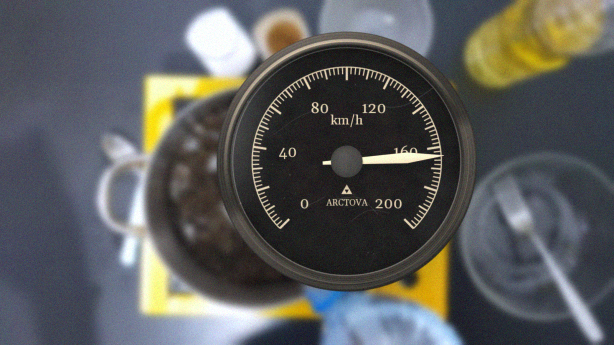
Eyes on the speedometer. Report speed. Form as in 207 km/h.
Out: 164 km/h
